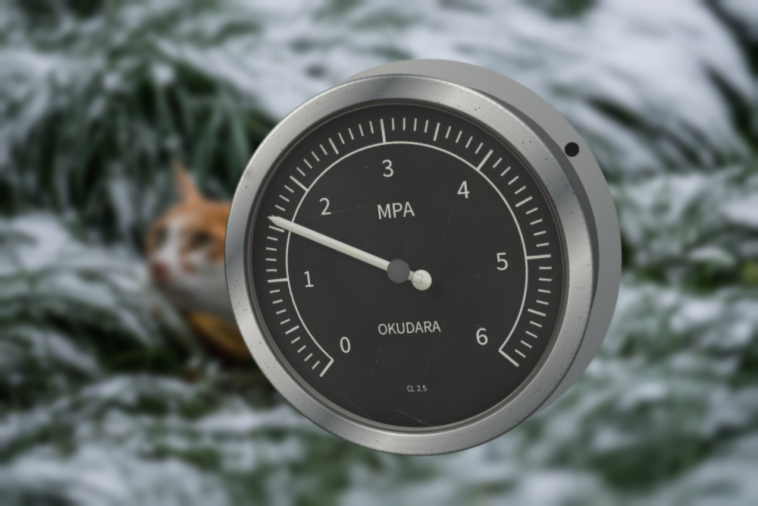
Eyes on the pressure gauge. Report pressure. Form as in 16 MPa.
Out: 1.6 MPa
